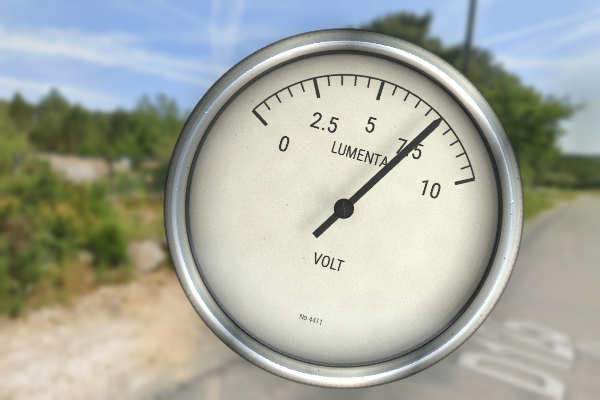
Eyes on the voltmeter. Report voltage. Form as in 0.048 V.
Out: 7.5 V
